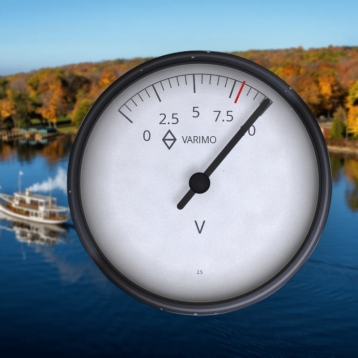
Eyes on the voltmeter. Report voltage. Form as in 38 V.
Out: 9.75 V
